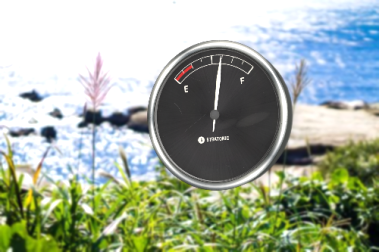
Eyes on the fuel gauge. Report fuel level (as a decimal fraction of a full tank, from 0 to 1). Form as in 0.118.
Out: 0.625
